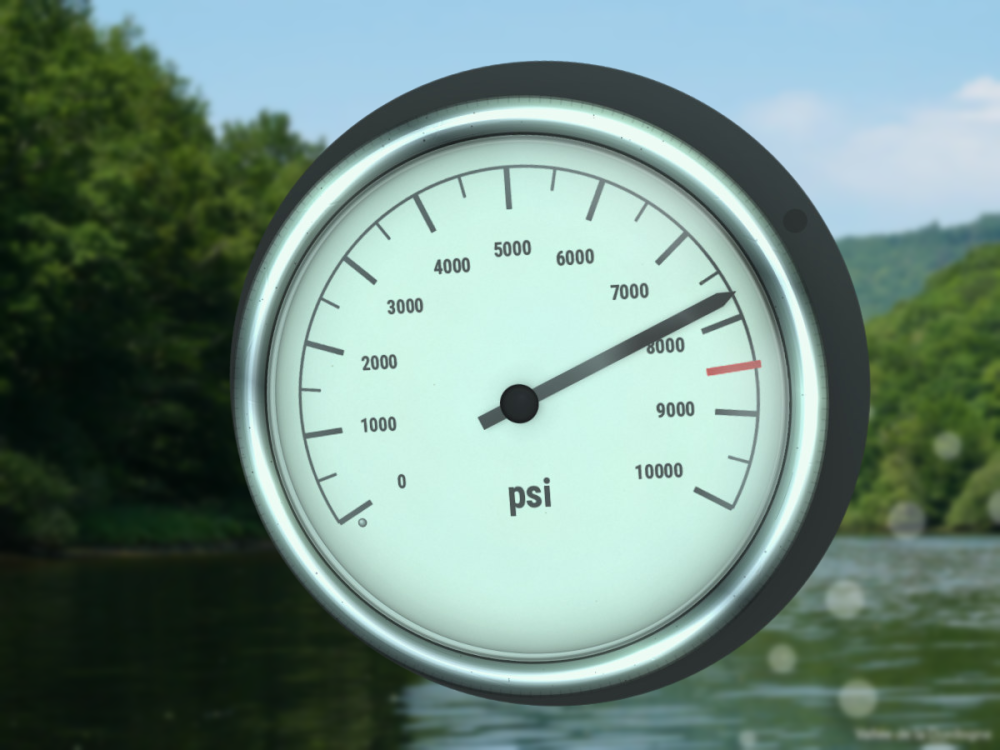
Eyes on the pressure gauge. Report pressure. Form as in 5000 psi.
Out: 7750 psi
